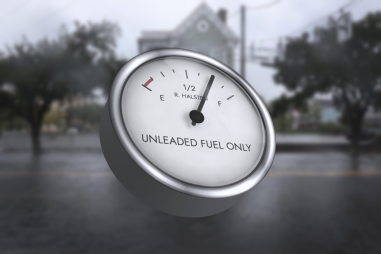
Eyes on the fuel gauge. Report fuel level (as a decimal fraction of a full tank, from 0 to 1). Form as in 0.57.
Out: 0.75
